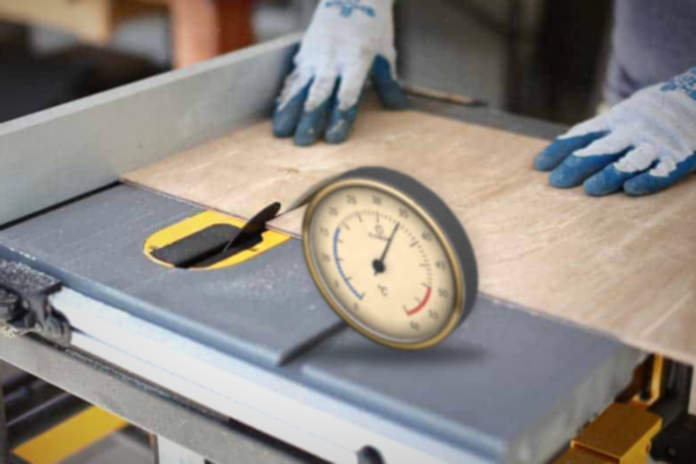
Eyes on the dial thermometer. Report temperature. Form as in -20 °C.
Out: 35 °C
